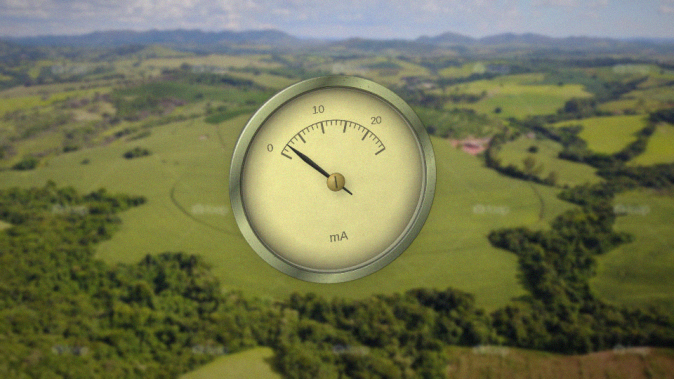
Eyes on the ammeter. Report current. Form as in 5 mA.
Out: 2 mA
